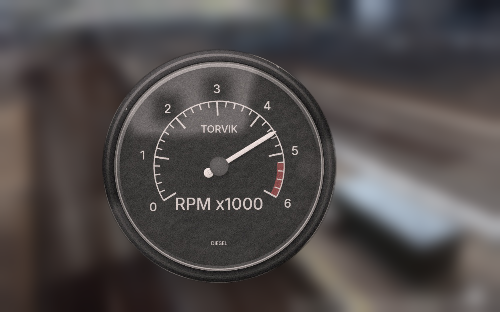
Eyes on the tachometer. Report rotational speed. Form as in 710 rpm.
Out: 4500 rpm
